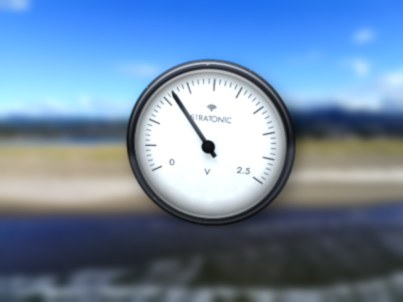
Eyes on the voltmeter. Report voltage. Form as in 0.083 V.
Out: 0.85 V
